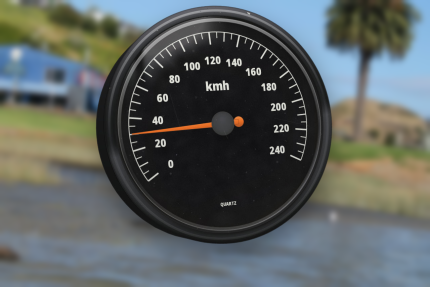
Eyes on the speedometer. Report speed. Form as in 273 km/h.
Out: 30 km/h
